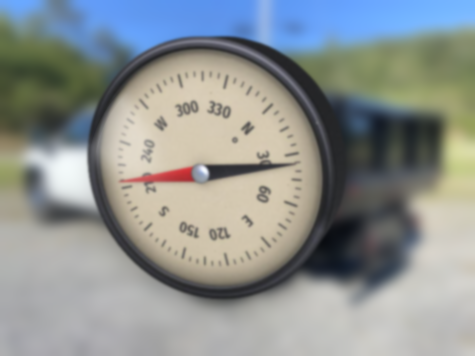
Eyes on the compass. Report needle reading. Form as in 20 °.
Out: 215 °
